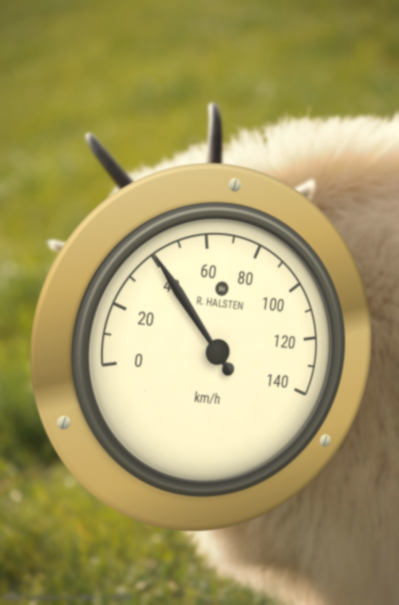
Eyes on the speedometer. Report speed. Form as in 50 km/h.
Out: 40 km/h
